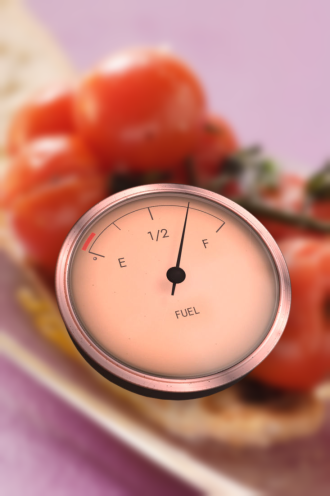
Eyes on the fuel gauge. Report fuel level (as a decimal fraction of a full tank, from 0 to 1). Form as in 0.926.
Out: 0.75
